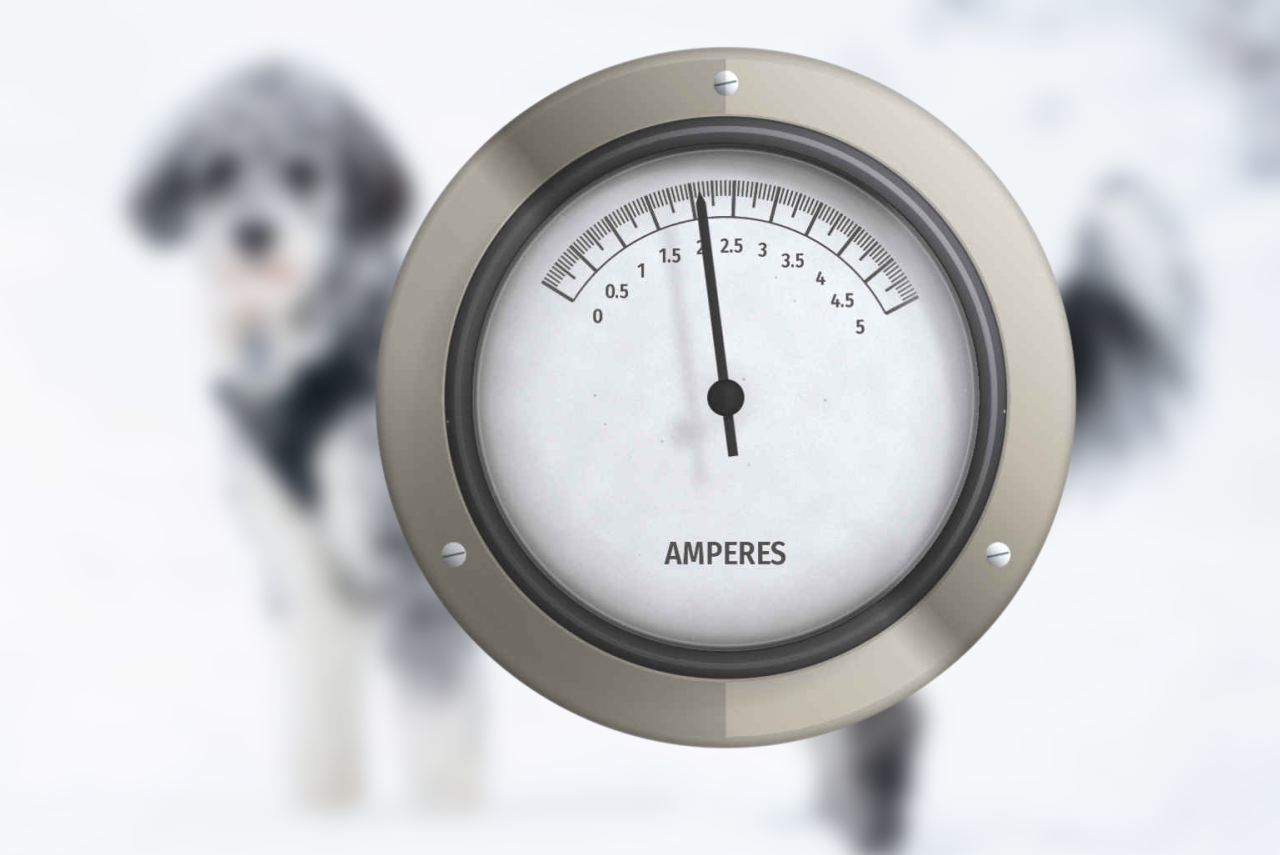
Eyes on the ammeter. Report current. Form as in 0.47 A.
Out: 2.1 A
